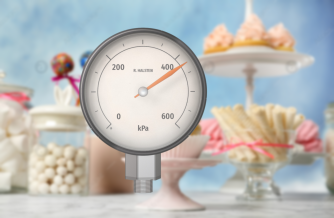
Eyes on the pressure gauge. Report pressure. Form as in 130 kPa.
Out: 425 kPa
